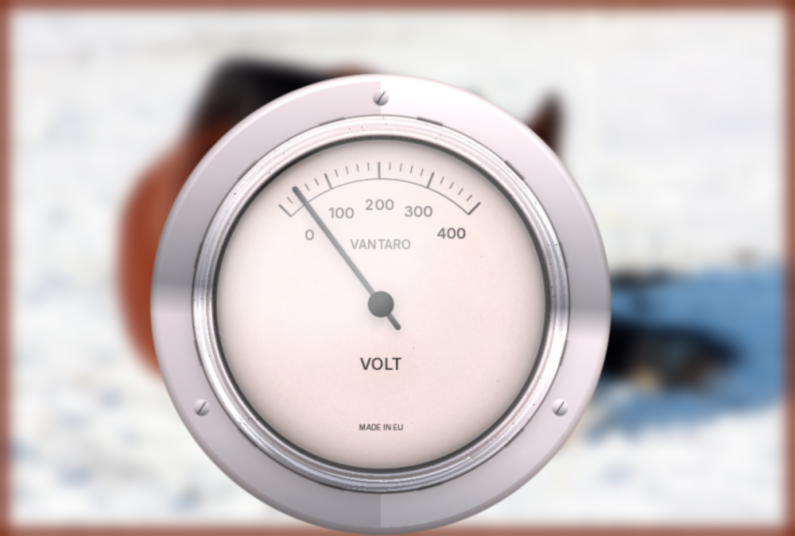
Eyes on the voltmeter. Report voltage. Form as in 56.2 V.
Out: 40 V
